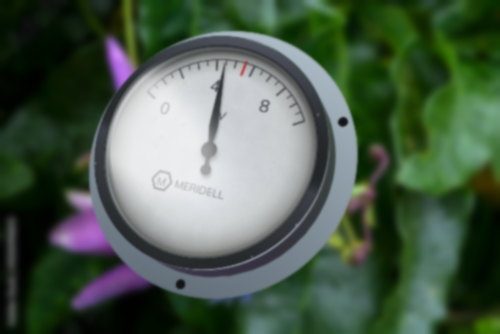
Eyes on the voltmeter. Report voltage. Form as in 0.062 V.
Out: 4.5 V
